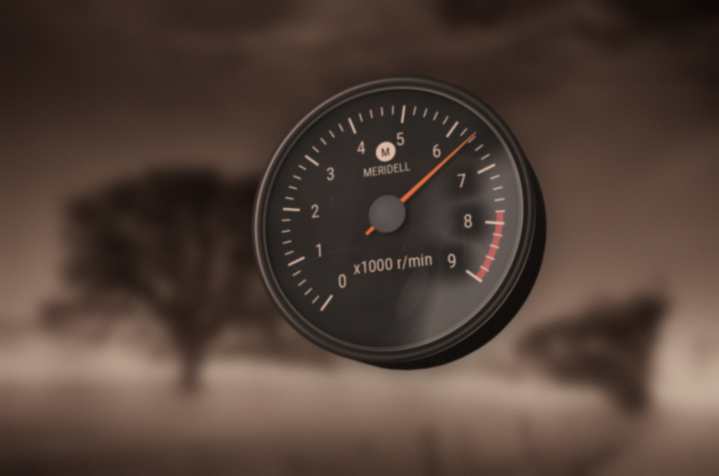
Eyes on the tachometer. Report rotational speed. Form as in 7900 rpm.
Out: 6400 rpm
